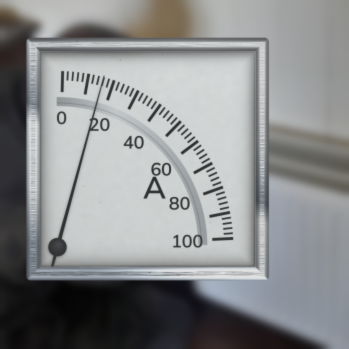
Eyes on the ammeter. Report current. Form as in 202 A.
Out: 16 A
